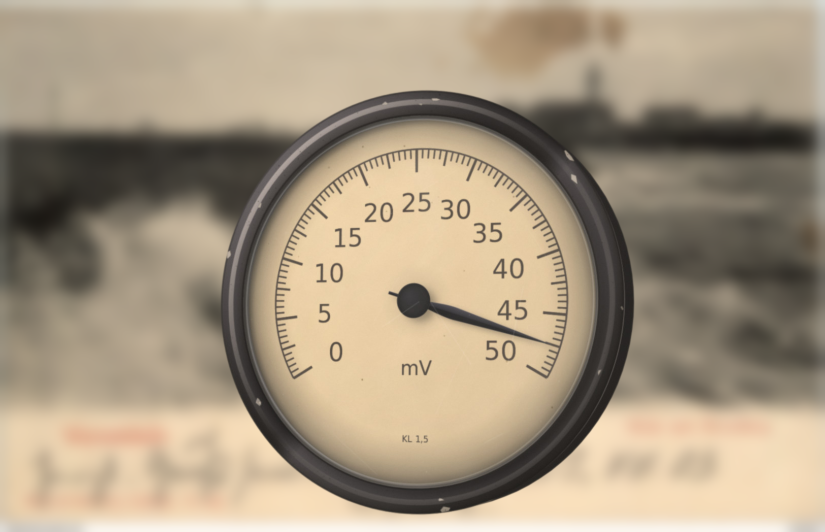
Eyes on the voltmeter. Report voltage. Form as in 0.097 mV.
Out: 47.5 mV
